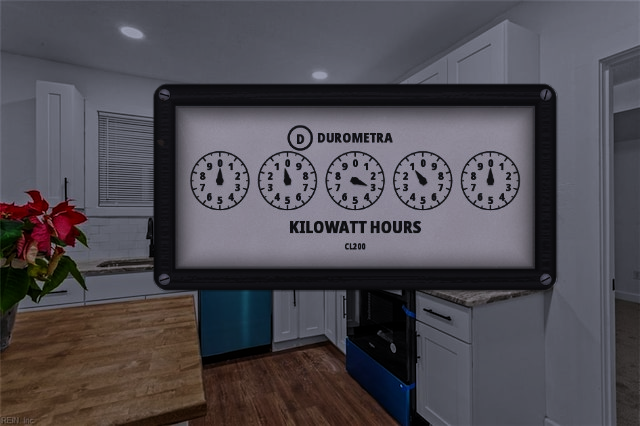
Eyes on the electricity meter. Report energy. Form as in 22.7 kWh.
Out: 310 kWh
